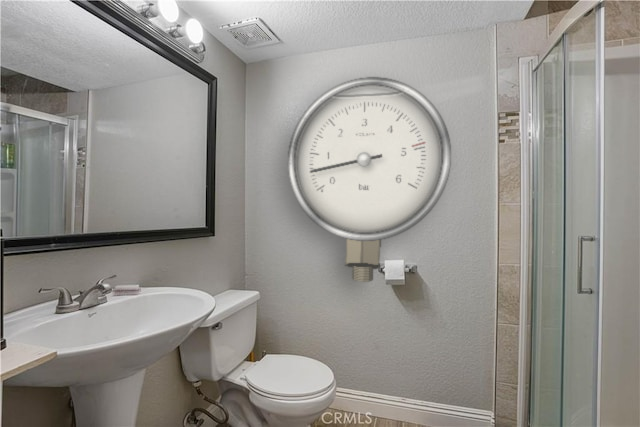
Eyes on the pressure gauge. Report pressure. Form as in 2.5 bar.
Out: 0.5 bar
